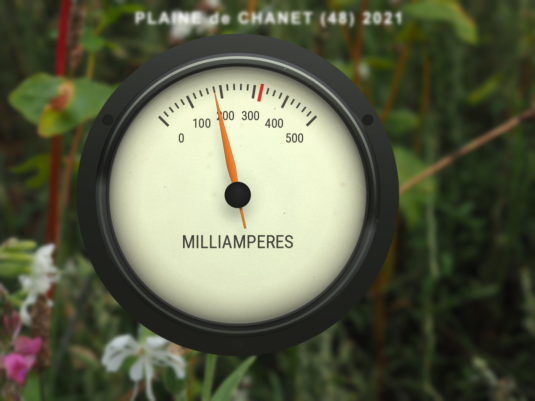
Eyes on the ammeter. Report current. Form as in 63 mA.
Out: 180 mA
